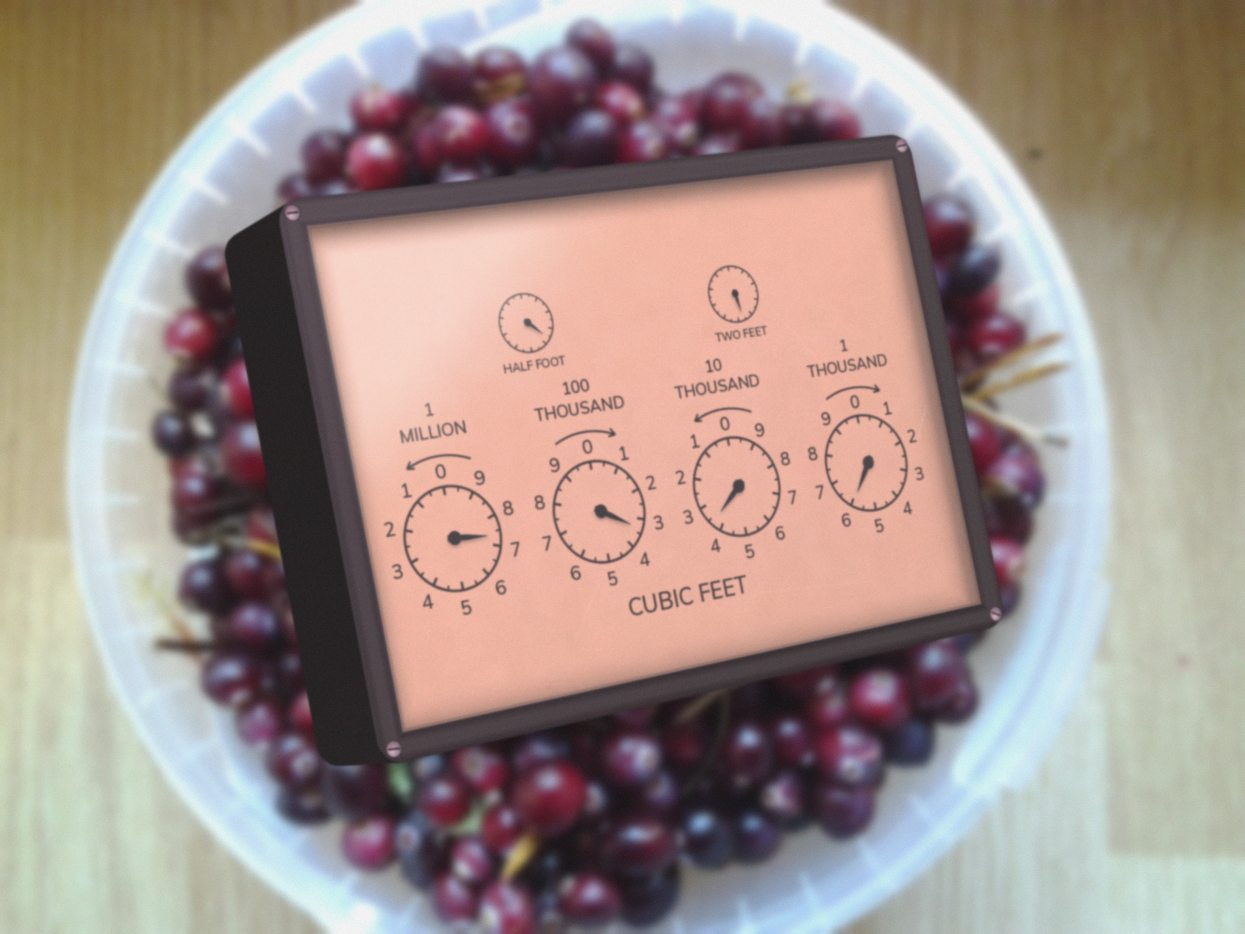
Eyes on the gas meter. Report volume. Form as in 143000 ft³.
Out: 733600 ft³
